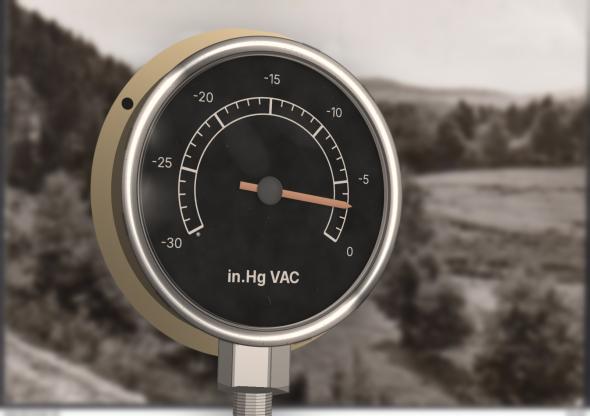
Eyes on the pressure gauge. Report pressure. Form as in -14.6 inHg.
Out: -3 inHg
